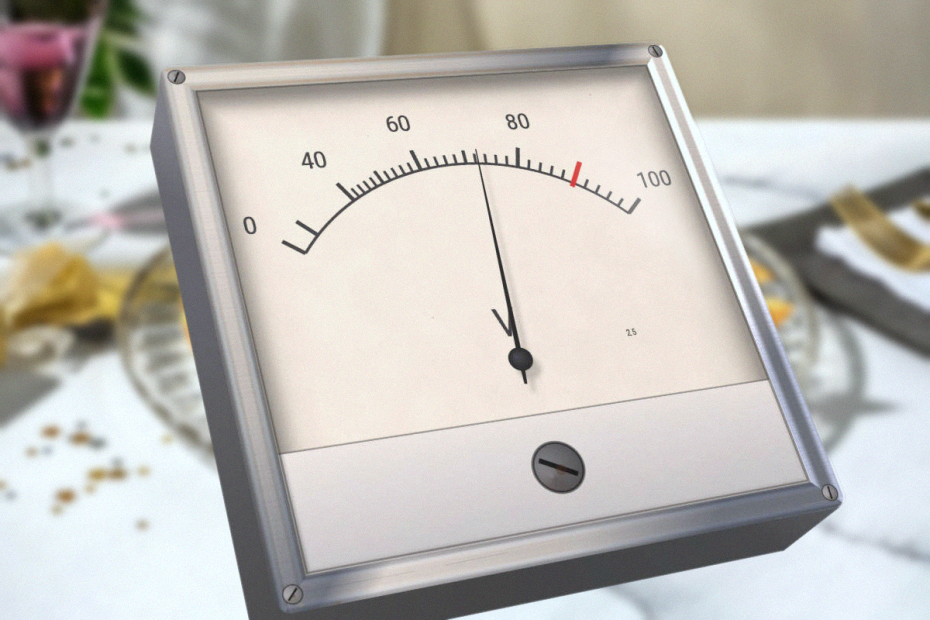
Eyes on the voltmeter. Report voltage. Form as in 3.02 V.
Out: 72 V
